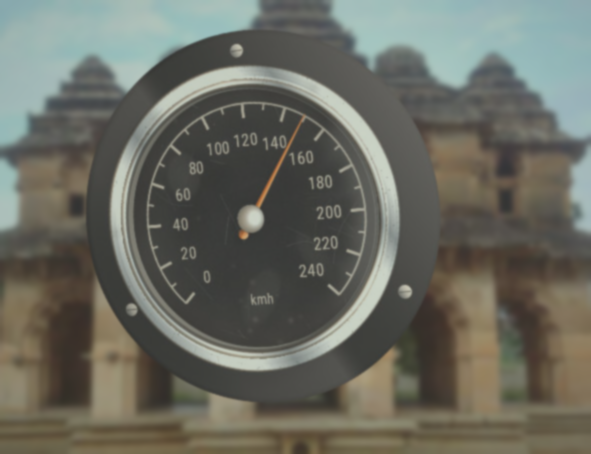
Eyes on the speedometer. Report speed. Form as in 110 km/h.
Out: 150 km/h
